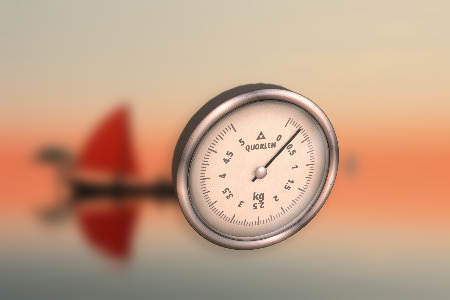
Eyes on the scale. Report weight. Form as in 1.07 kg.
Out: 0.25 kg
